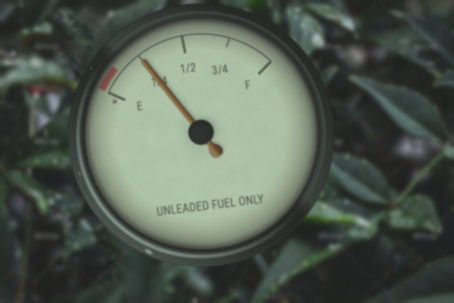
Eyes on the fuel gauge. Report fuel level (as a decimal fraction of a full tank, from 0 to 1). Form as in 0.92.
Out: 0.25
